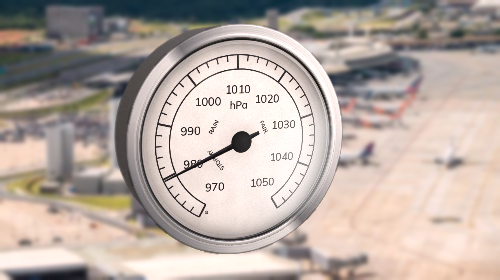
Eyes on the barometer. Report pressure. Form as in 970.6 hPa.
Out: 980 hPa
